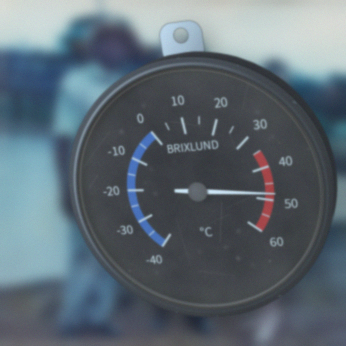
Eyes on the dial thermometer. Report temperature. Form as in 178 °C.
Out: 47.5 °C
